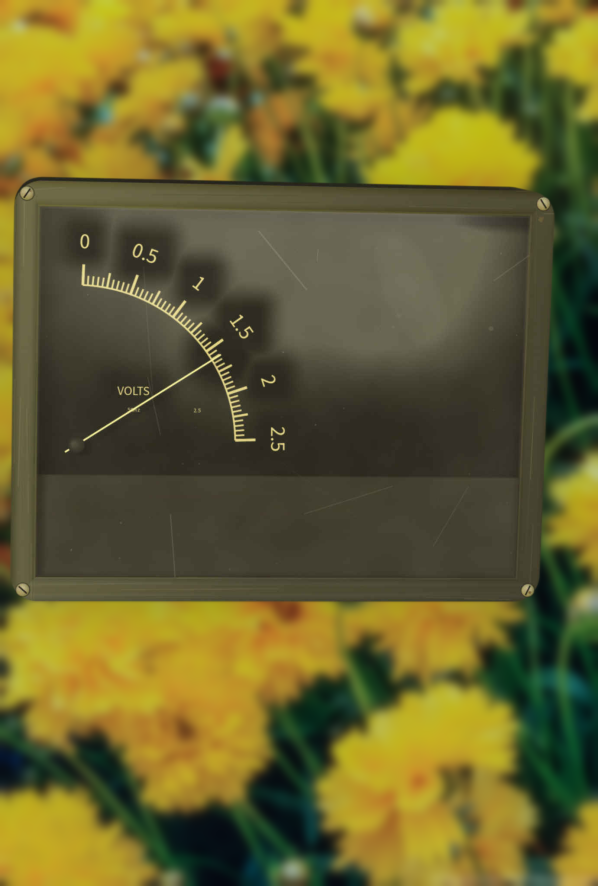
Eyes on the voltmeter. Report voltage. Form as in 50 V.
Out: 1.6 V
